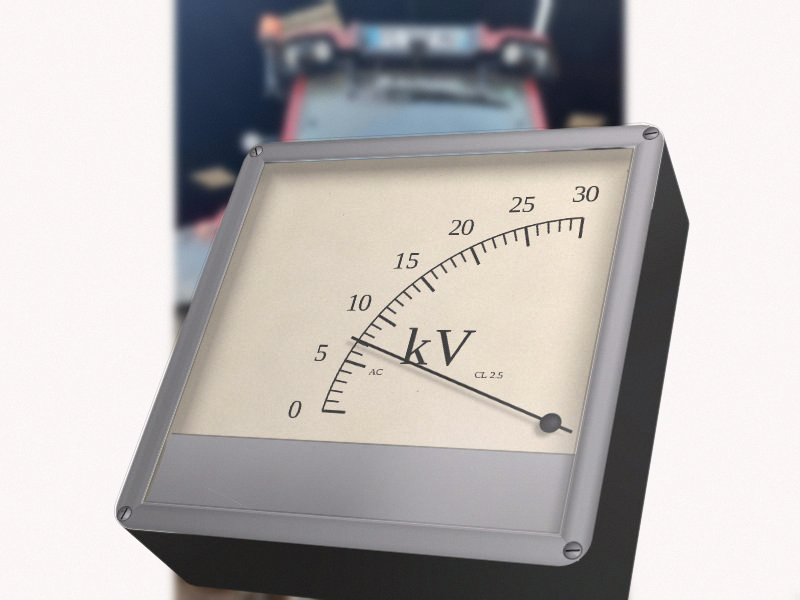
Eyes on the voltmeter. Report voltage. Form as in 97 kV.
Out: 7 kV
